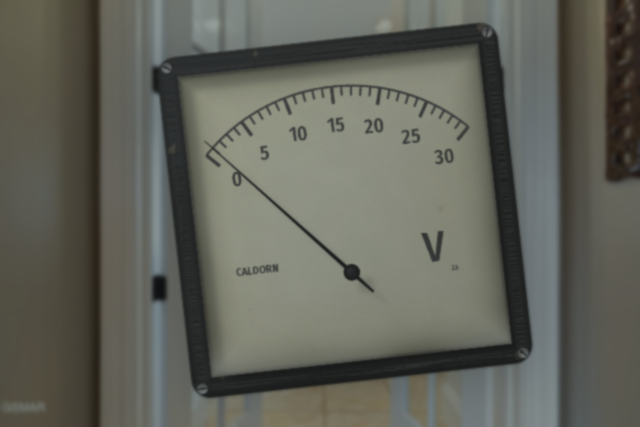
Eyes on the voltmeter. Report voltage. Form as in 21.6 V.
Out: 1 V
